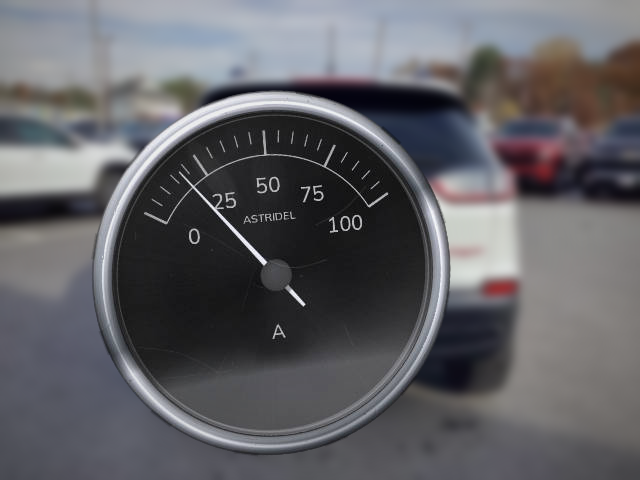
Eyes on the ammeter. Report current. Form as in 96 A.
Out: 17.5 A
